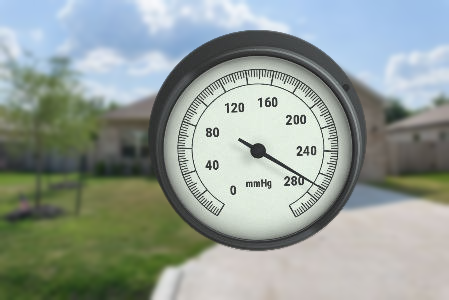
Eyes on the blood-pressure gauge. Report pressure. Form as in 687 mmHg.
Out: 270 mmHg
